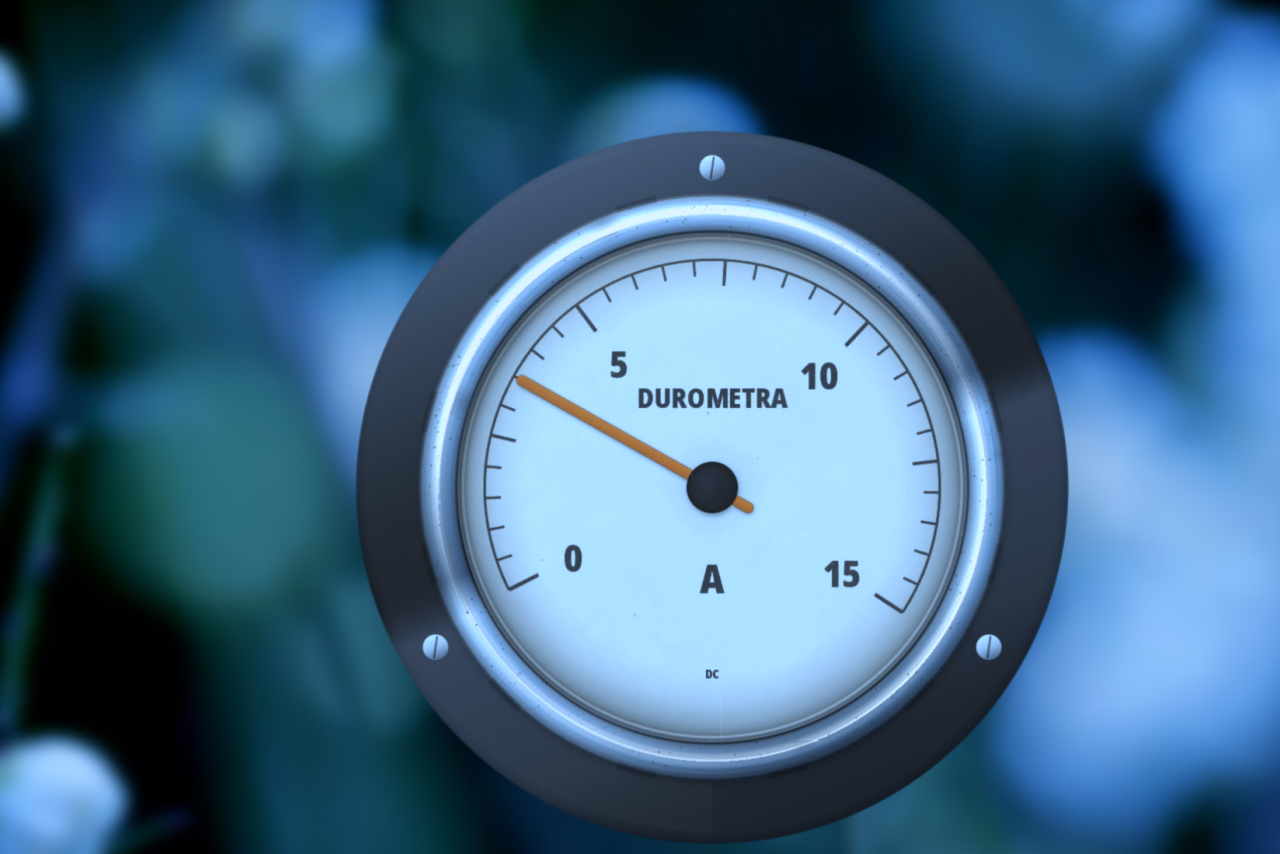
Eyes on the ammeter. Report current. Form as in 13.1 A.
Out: 3.5 A
